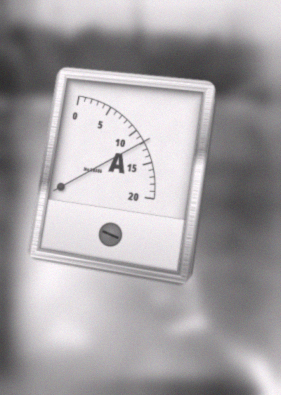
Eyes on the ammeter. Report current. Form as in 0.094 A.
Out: 12 A
